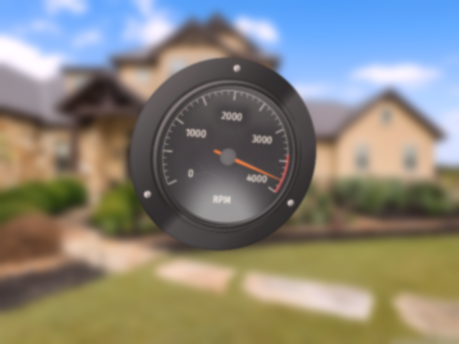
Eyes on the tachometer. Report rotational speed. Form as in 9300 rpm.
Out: 3800 rpm
